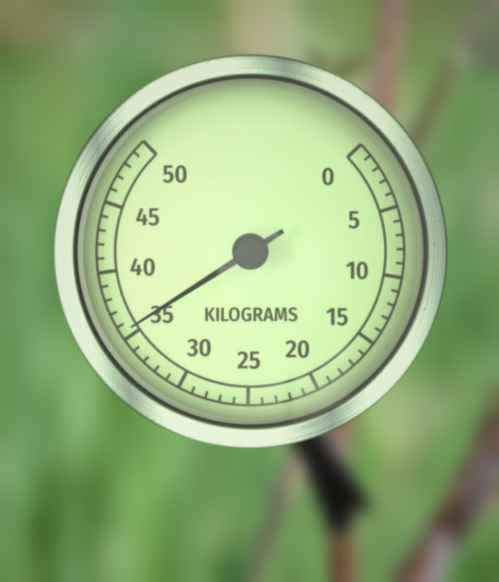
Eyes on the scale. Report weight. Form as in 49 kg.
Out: 35.5 kg
